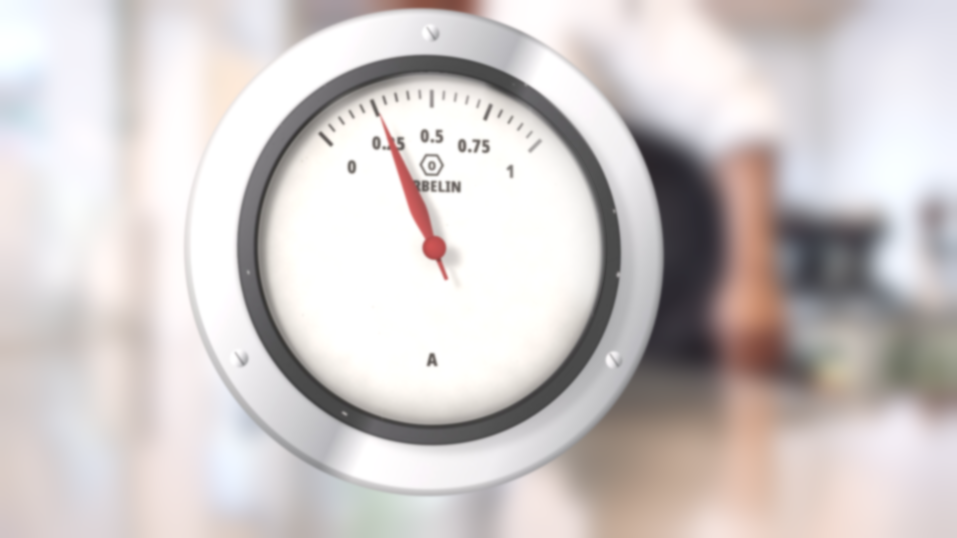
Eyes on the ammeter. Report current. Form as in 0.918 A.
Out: 0.25 A
